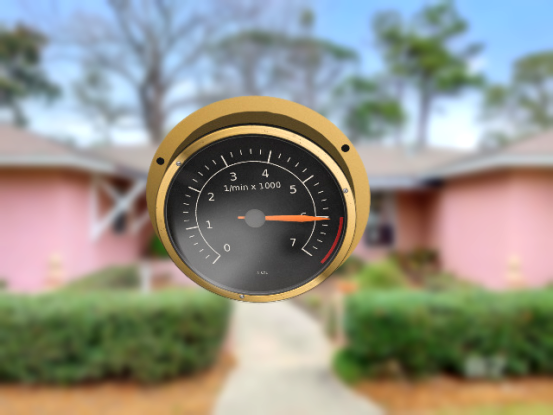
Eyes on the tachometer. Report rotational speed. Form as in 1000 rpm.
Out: 6000 rpm
